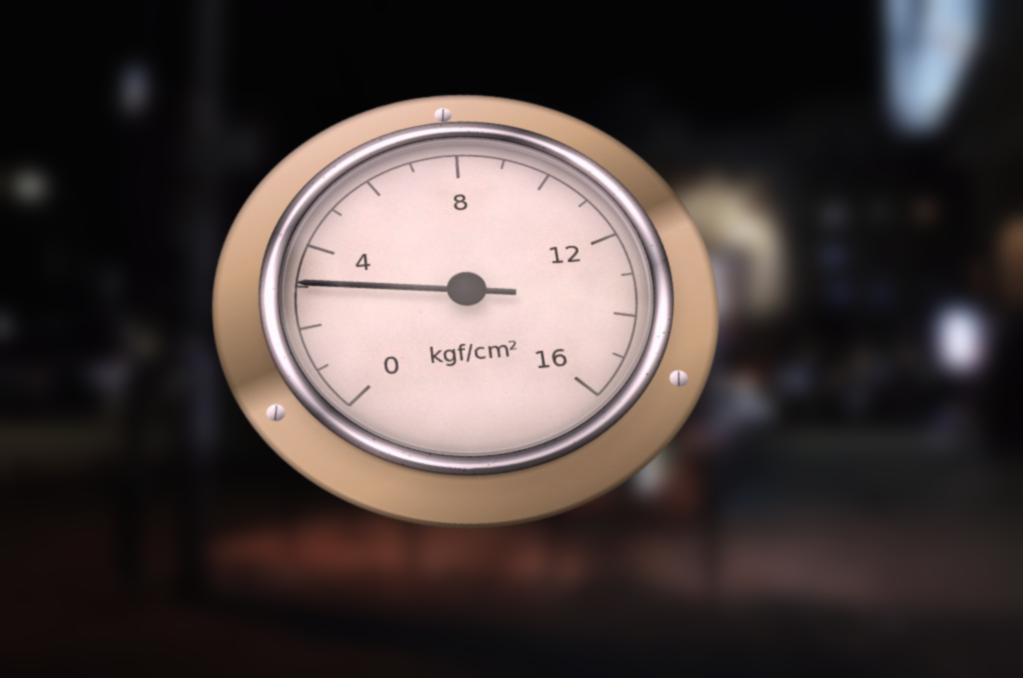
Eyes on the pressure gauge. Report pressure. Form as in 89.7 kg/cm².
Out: 3 kg/cm²
